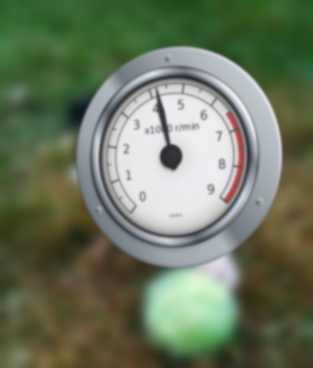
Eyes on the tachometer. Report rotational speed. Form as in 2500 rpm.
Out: 4250 rpm
